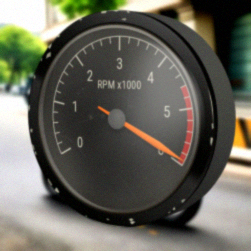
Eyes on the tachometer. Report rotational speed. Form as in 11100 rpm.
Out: 5900 rpm
